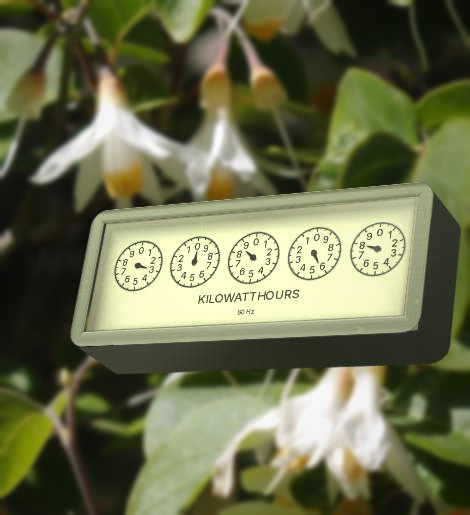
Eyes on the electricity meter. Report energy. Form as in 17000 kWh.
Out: 29858 kWh
